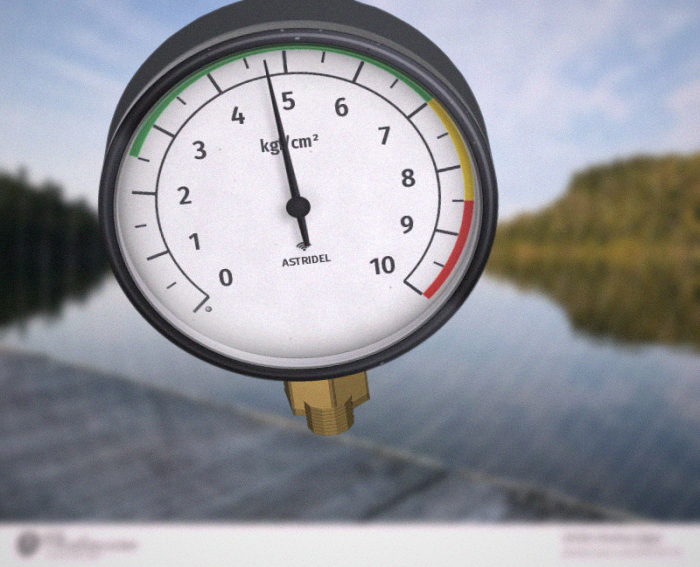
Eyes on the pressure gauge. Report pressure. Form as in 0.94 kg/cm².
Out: 4.75 kg/cm²
